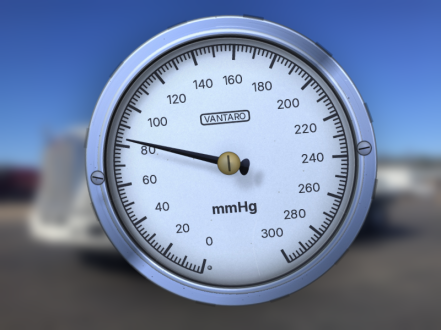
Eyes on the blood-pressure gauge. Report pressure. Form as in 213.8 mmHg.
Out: 84 mmHg
